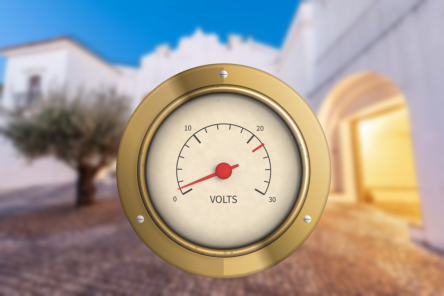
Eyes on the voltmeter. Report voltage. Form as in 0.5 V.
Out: 1 V
